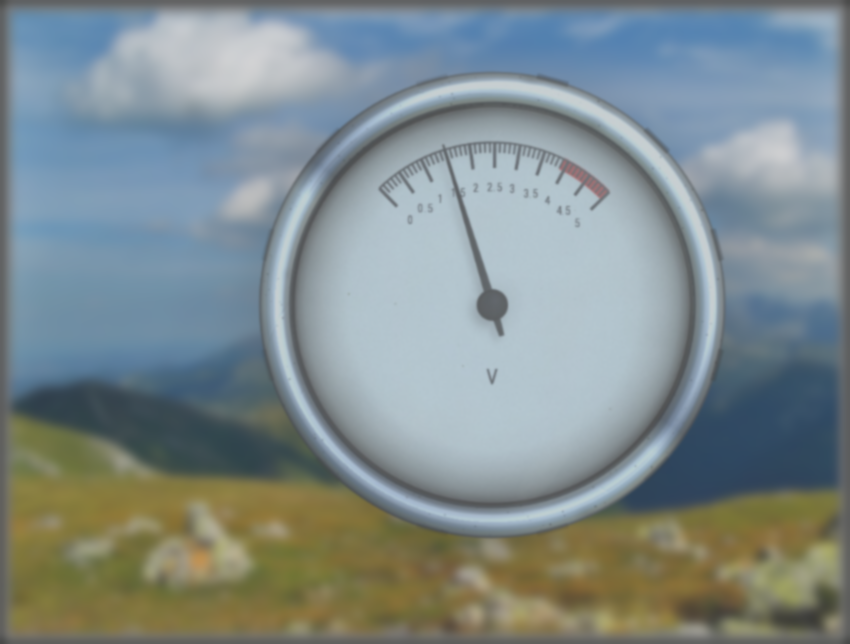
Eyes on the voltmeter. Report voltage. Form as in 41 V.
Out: 1.5 V
